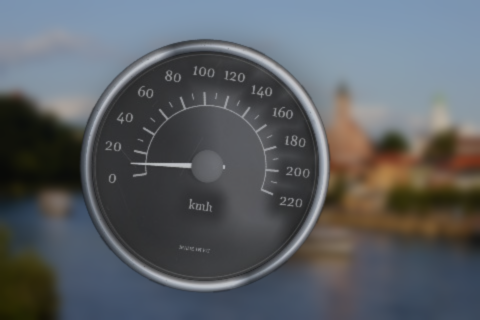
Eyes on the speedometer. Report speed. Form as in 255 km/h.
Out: 10 km/h
